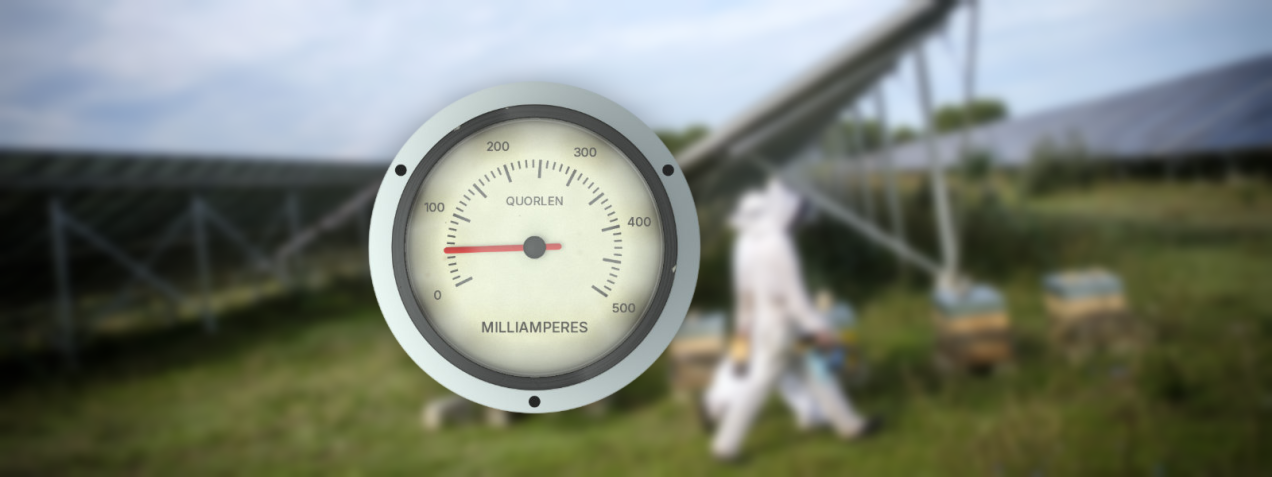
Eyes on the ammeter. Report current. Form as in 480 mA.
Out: 50 mA
